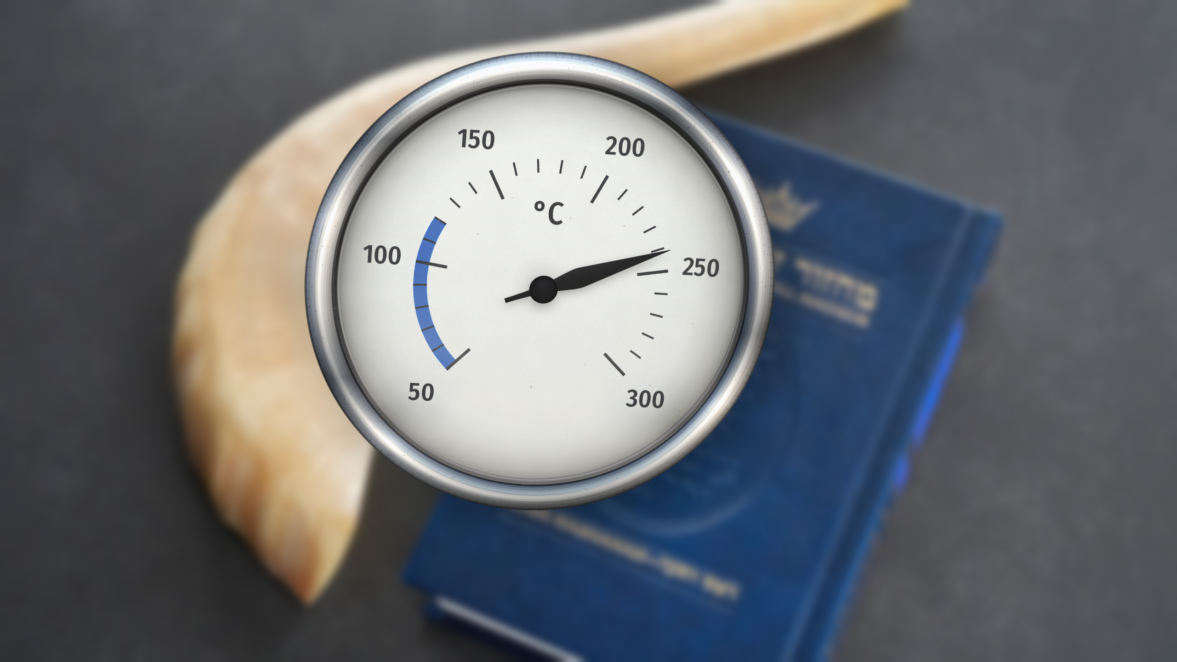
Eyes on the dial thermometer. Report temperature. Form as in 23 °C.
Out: 240 °C
